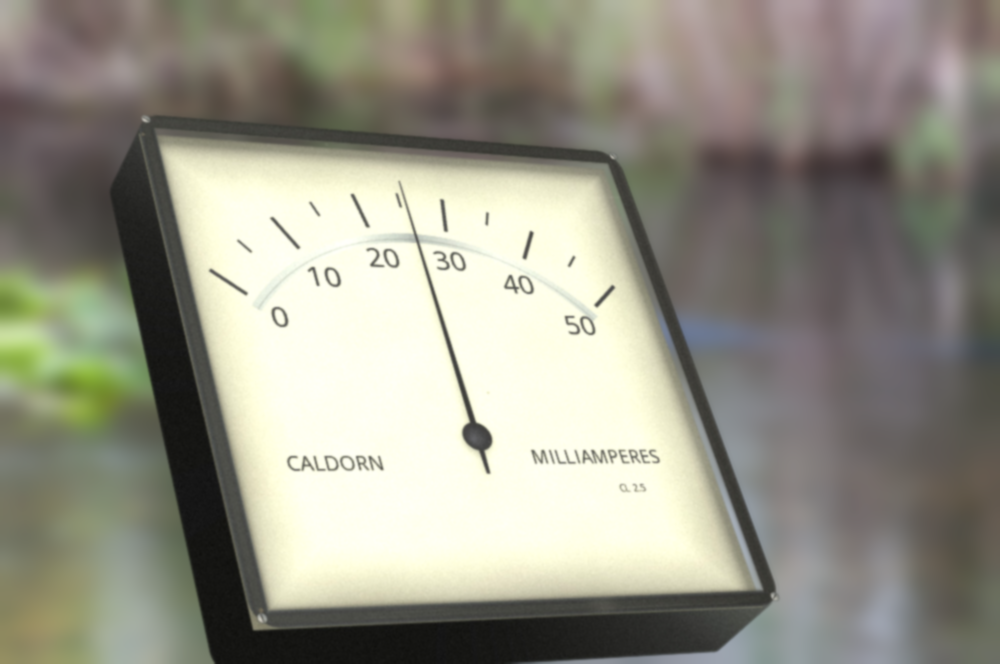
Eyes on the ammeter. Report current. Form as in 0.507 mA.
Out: 25 mA
